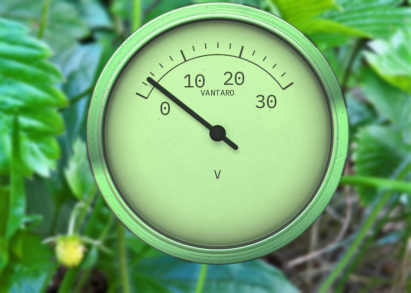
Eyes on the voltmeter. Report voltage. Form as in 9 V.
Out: 3 V
